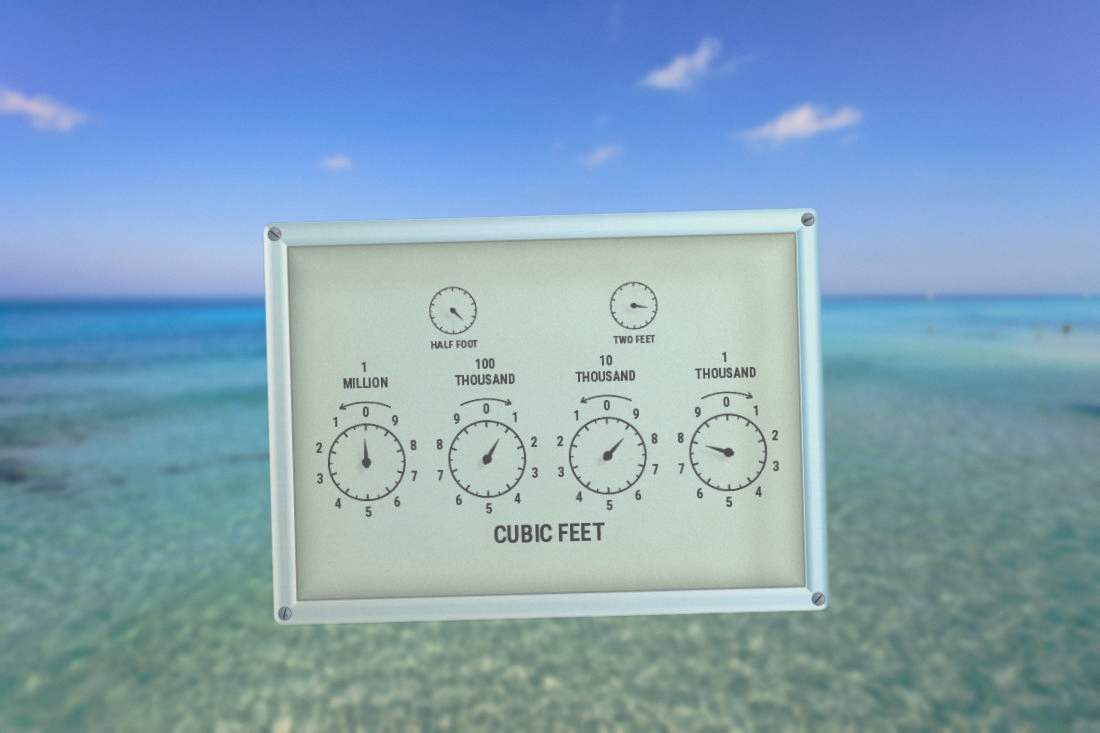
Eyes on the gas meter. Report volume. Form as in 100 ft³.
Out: 8800 ft³
